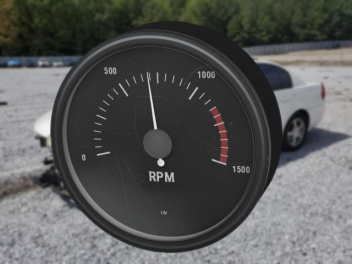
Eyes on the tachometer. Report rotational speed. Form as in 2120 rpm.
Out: 700 rpm
